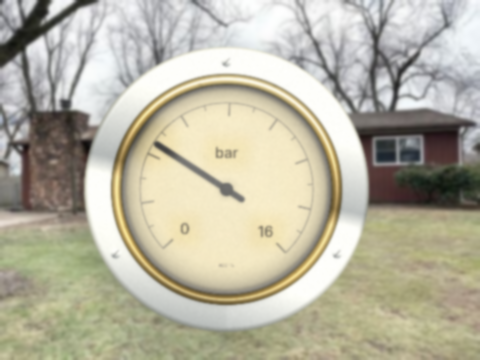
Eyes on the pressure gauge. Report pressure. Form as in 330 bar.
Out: 4.5 bar
